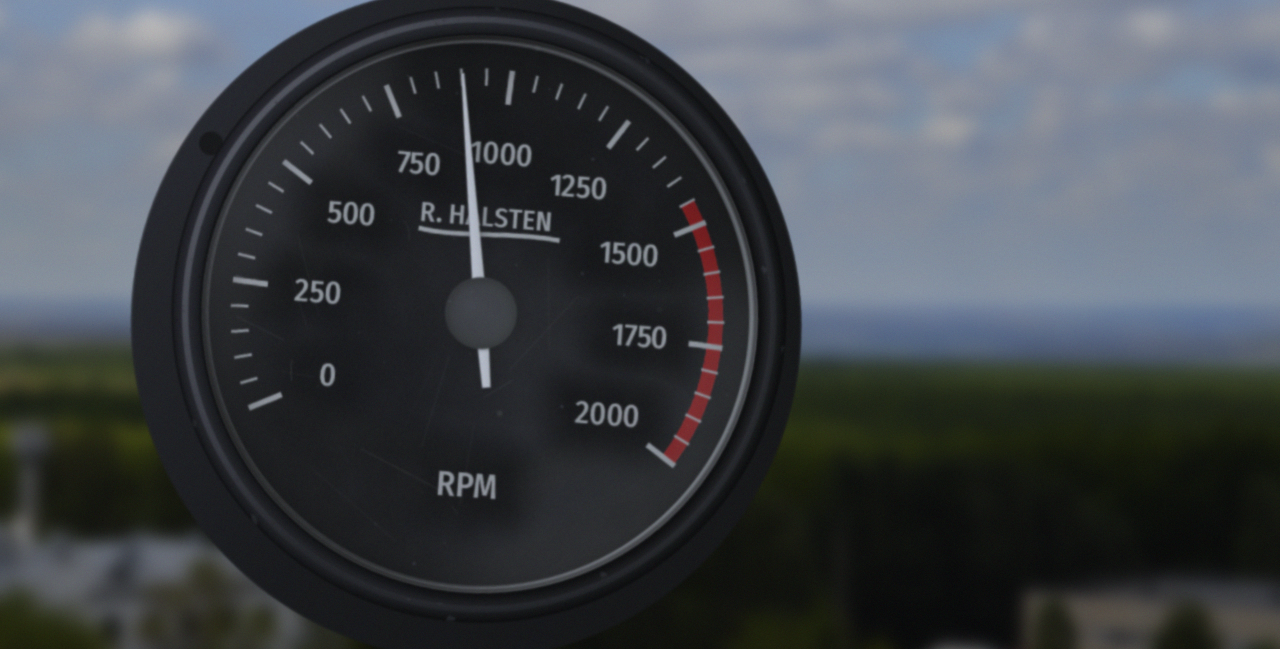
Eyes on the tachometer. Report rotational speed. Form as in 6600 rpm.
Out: 900 rpm
